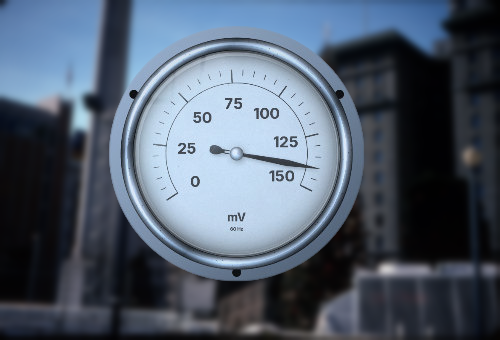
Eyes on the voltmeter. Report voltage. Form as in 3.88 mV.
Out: 140 mV
